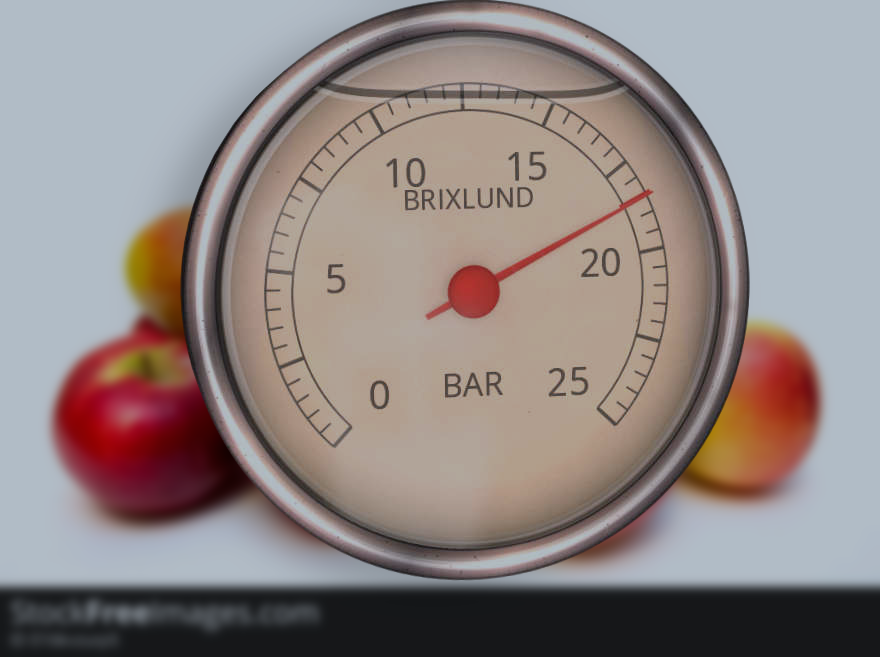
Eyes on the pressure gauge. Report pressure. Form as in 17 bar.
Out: 18.5 bar
